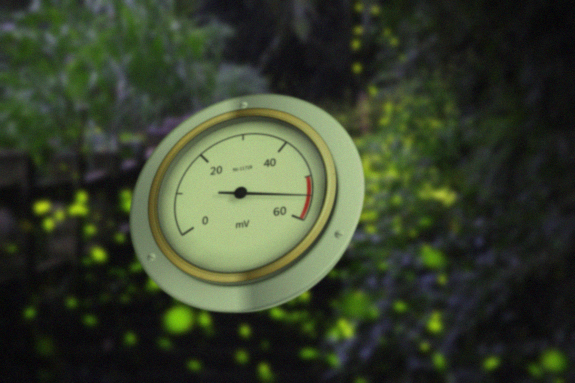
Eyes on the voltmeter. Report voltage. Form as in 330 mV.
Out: 55 mV
